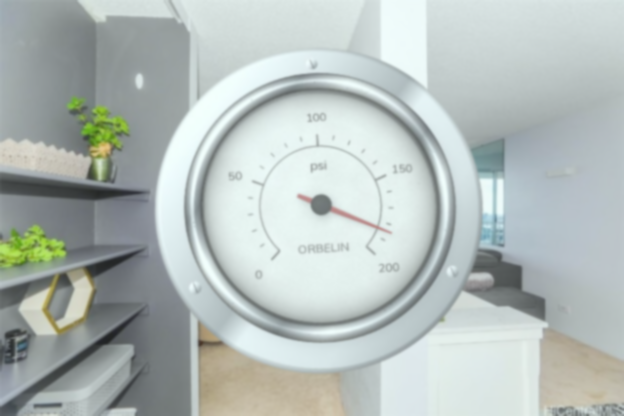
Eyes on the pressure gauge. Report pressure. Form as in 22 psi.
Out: 185 psi
